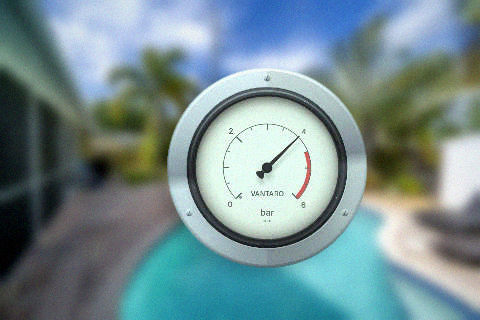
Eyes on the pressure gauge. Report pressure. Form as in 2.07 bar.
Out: 4 bar
